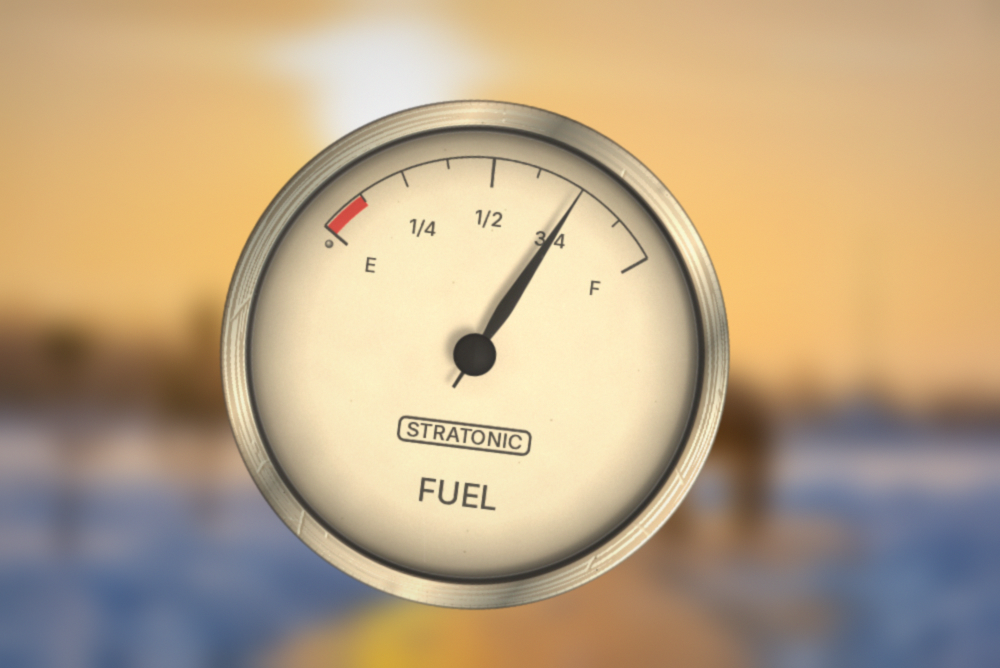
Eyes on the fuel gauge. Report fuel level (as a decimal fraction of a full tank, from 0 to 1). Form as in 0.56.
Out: 0.75
